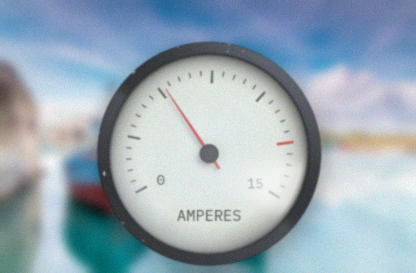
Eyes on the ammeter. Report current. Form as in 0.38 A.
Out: 5.25 A
